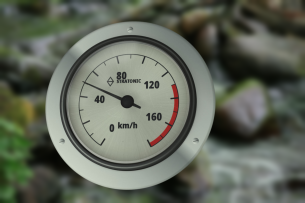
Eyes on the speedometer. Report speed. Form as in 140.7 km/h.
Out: 50 km/h
